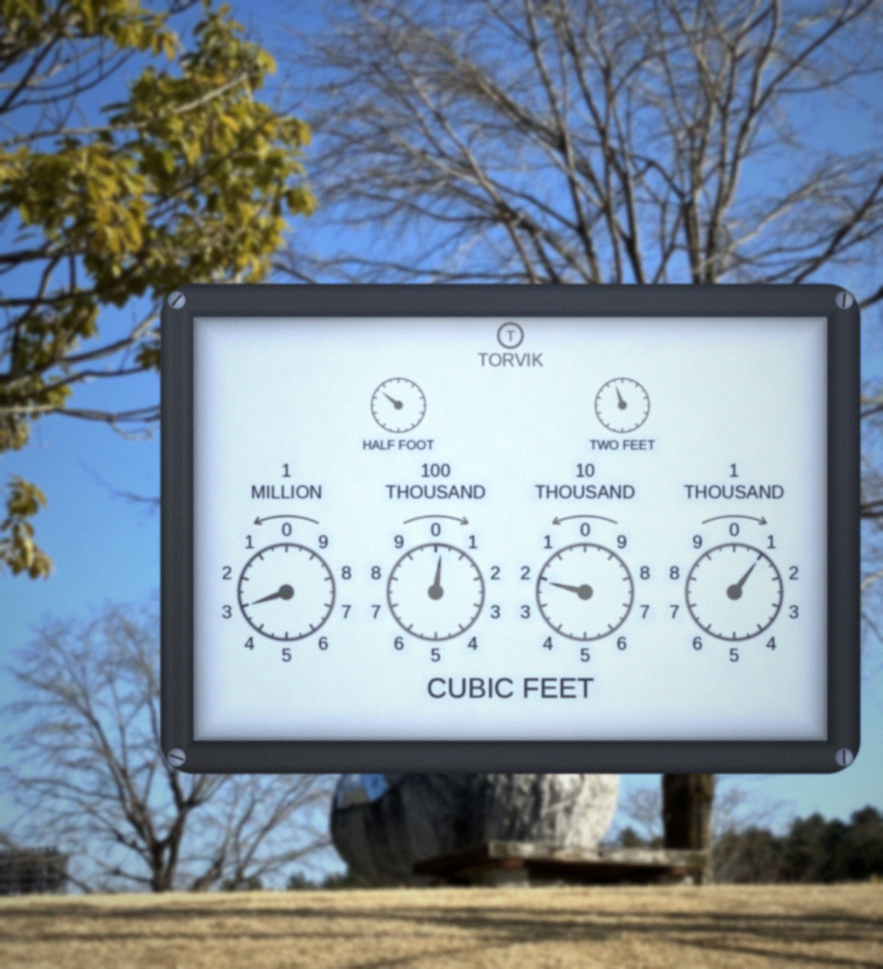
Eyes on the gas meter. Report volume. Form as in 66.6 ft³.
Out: 302100 ft³
